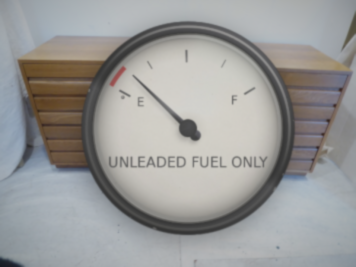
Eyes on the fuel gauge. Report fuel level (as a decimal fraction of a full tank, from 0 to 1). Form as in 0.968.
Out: 0.125
